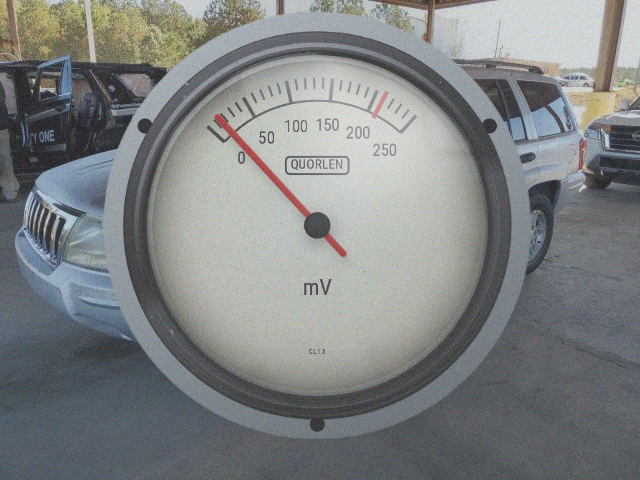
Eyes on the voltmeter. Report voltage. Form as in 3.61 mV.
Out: 15 mV
